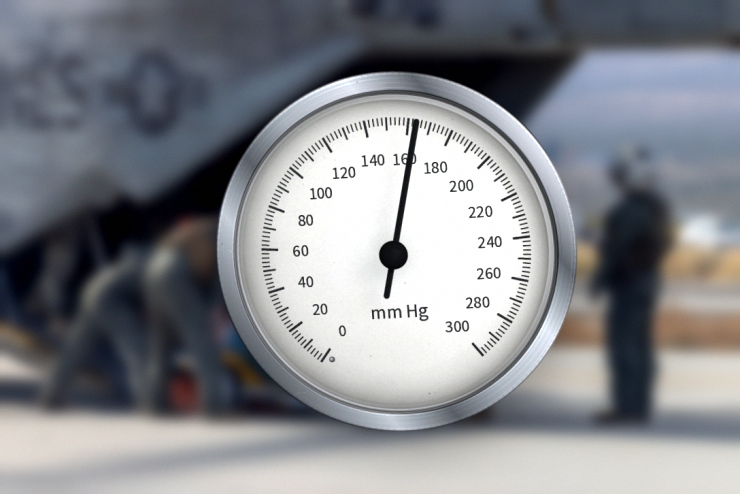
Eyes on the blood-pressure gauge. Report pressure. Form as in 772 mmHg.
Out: 164 mmHg
